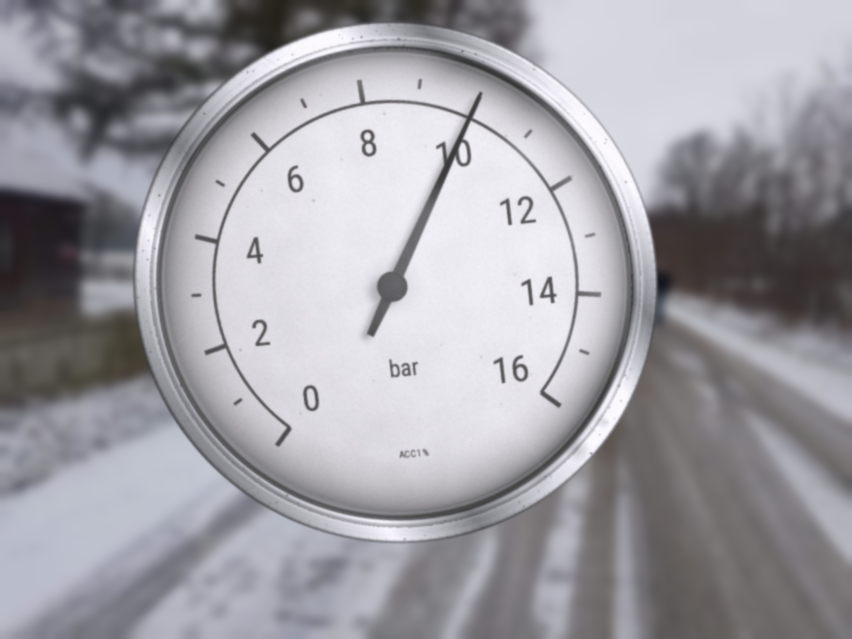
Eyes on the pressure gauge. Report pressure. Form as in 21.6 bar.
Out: 10 bar
